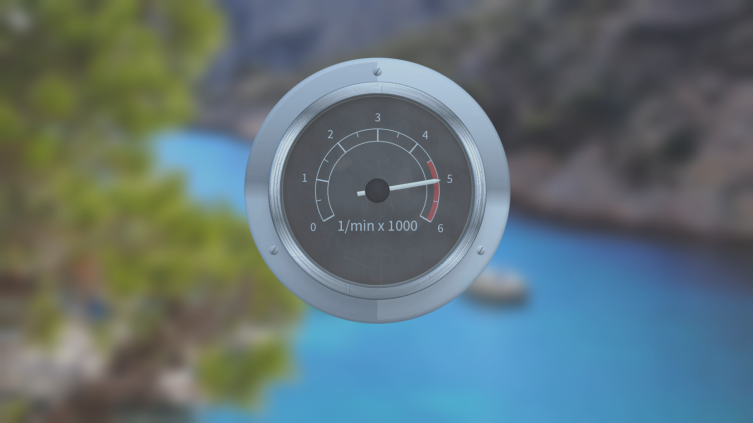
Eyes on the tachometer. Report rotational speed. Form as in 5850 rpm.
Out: 5000 rpm
